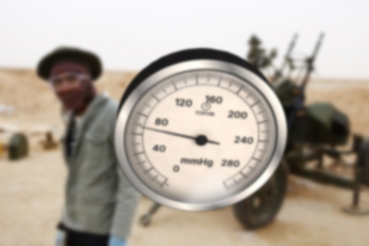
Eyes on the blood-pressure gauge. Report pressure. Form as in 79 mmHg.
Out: 70 mmHg
